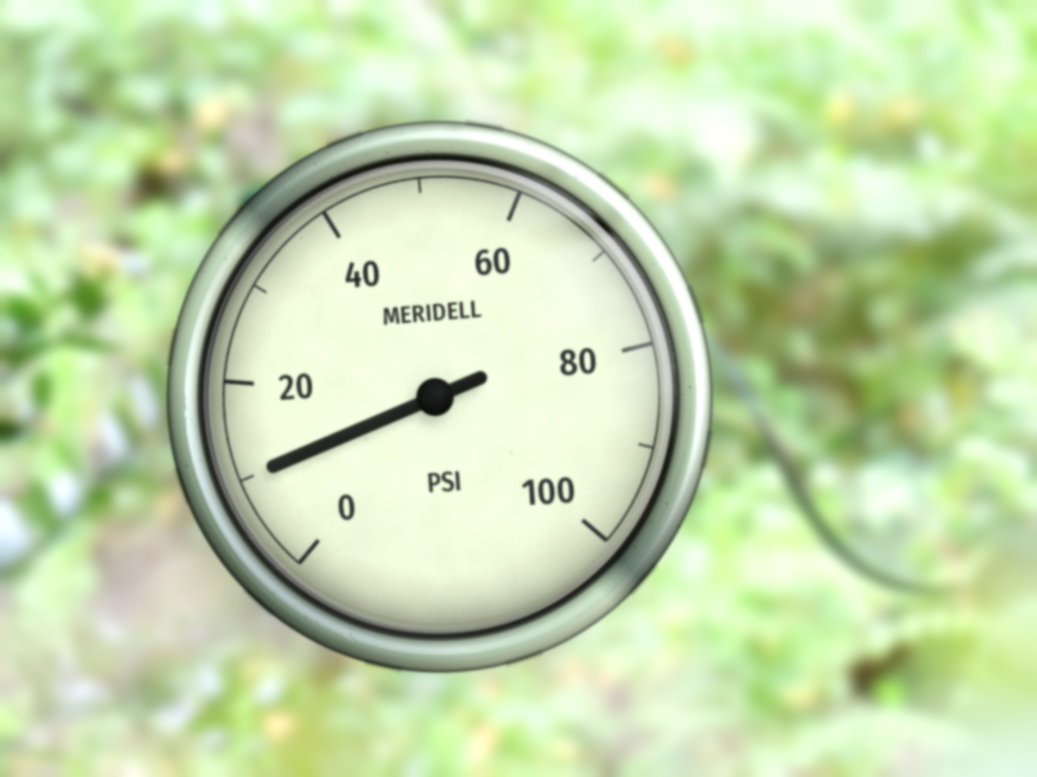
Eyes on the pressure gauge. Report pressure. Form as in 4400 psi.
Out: 10 psi
